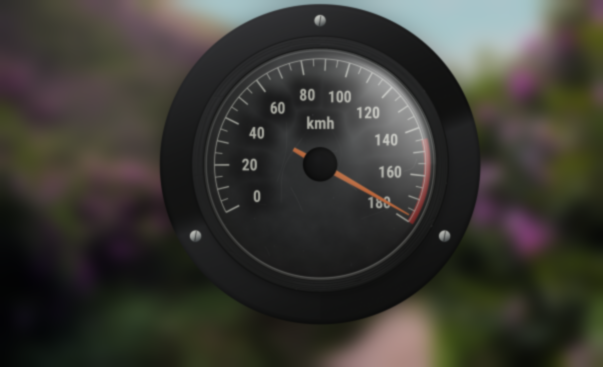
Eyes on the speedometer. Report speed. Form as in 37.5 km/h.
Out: 177.5 km/h
